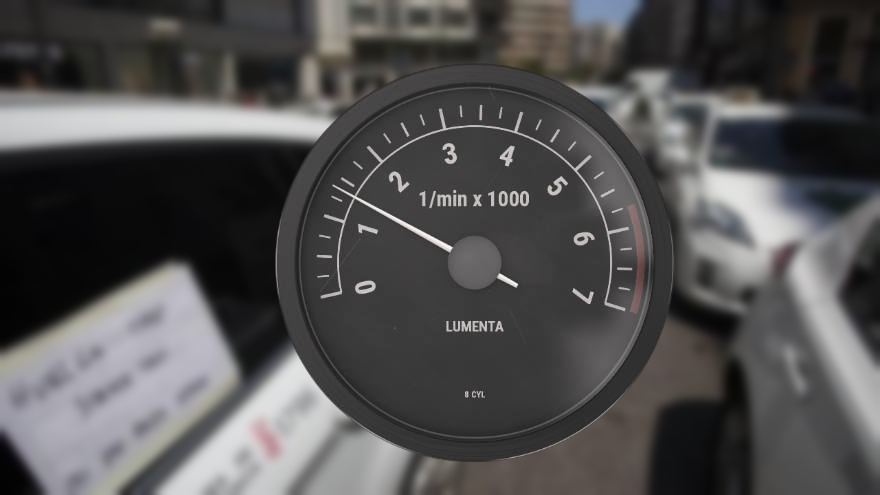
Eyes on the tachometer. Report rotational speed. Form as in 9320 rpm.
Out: 1375 rpm
